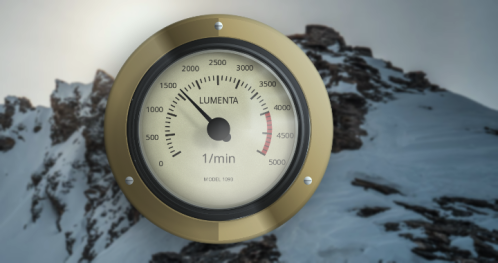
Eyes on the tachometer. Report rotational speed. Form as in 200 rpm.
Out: 1600 rpm
